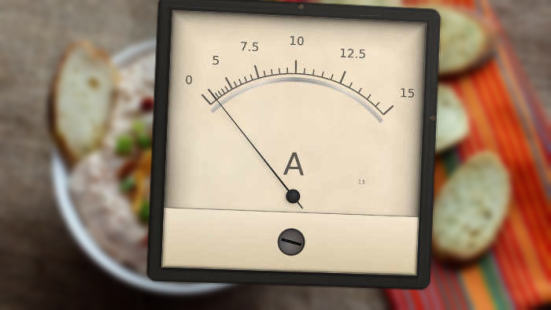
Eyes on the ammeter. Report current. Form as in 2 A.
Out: 2.5 A
